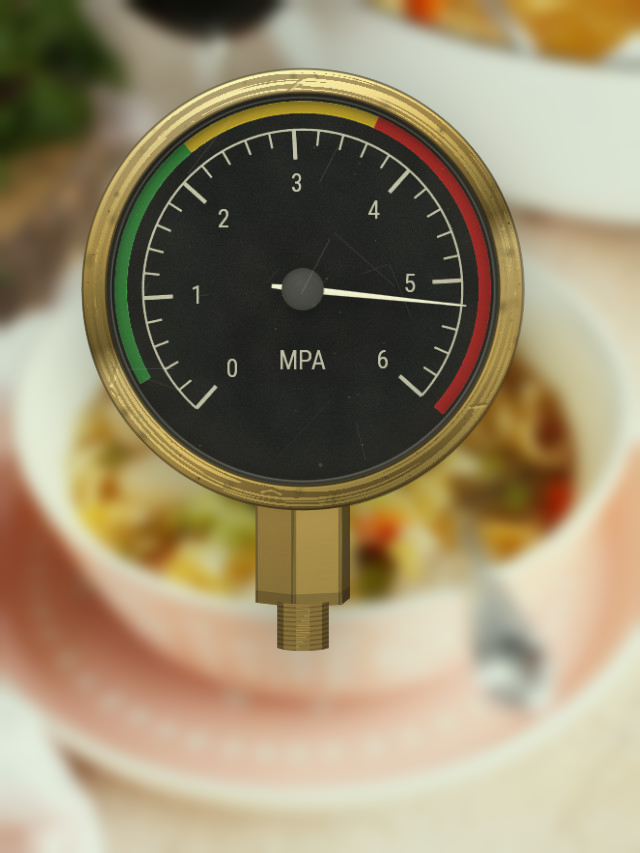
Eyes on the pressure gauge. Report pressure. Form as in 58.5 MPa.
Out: 5.2 MPa
